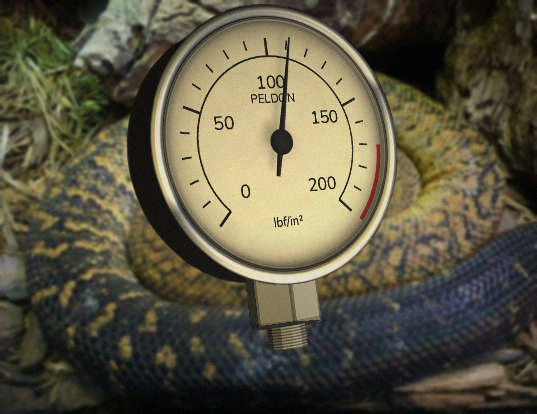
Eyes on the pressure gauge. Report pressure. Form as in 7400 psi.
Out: 110 psi
